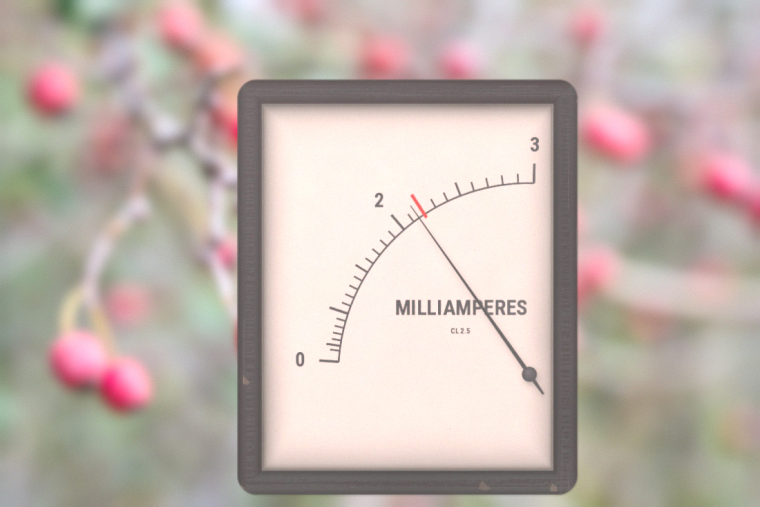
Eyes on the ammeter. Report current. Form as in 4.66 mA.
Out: 2.15 mA
